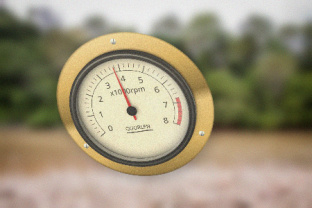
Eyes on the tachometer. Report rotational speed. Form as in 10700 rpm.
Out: 3800 rpm
